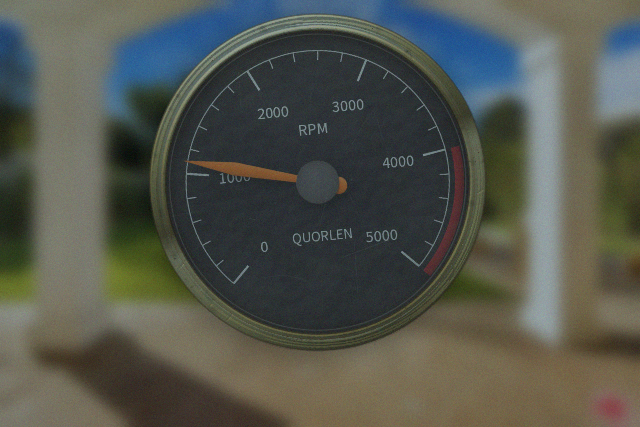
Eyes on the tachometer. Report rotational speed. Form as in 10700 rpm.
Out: 1100 rpm
